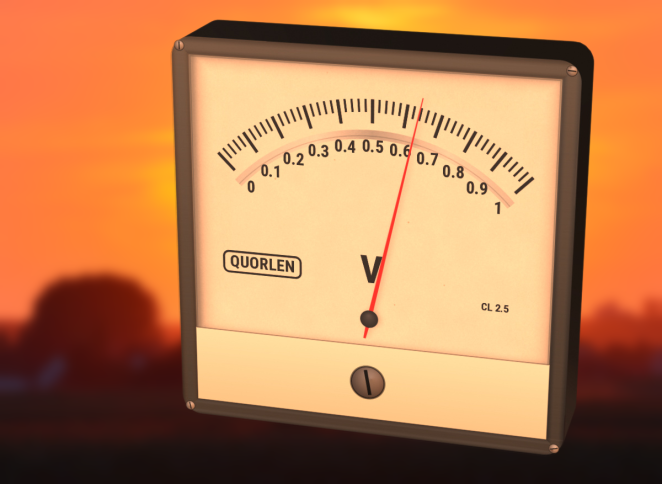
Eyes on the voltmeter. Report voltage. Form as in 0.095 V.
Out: 0.64 V
